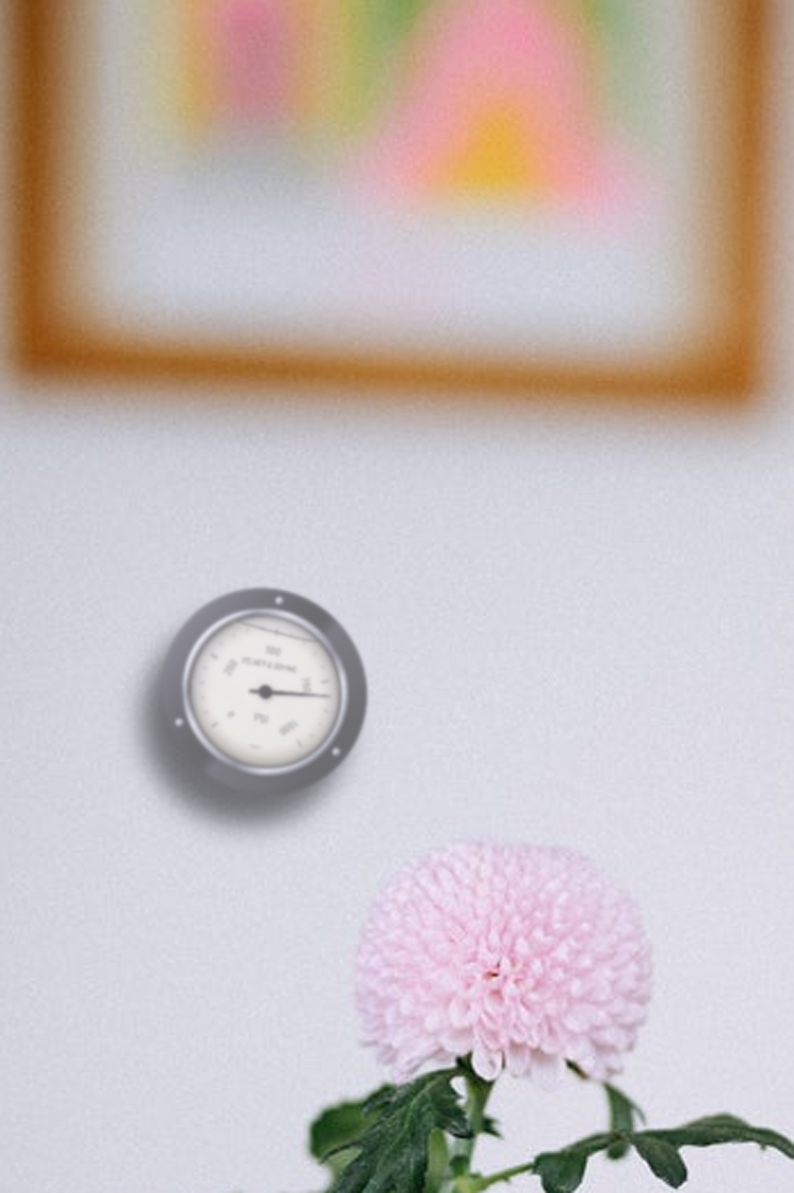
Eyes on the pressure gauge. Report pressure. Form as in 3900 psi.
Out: 800 psi
